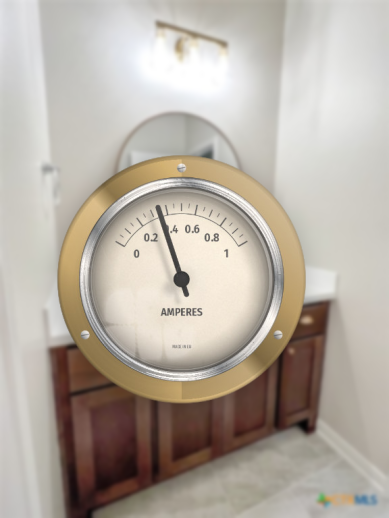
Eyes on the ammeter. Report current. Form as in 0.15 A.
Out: 0.35 A
